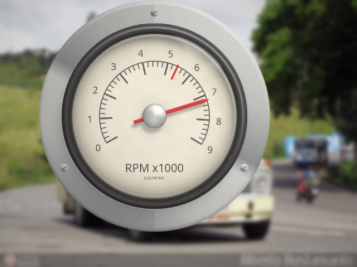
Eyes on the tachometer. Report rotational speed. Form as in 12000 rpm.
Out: 7200 rpm
